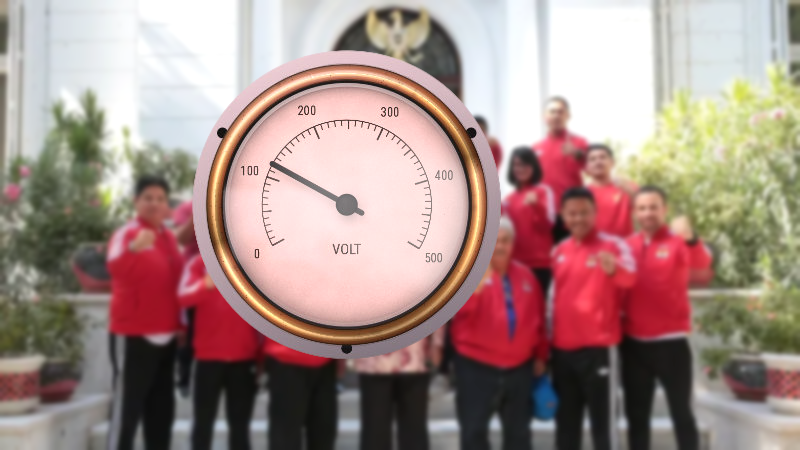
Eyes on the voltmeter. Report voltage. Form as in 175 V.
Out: 120 V
